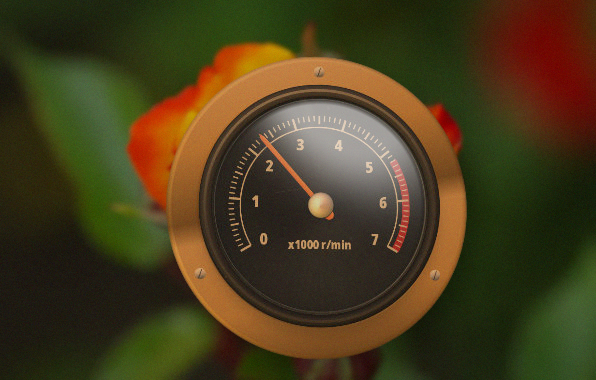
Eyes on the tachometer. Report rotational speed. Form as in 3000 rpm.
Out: 2300 rpm
